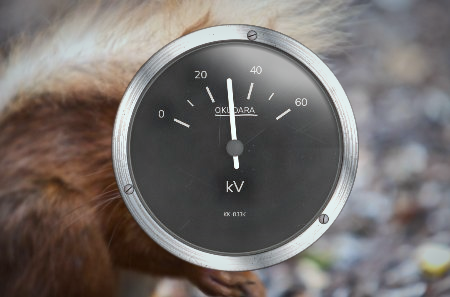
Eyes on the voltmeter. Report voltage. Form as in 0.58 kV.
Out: 30 kV
